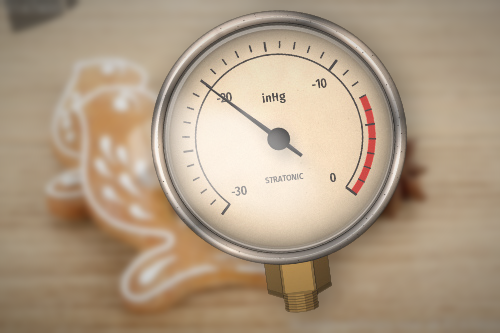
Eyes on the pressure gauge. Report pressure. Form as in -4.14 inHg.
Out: -20 inHg
